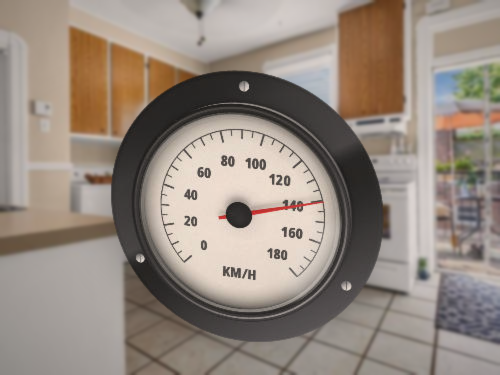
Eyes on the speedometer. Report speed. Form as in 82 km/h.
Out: 140 km/h
